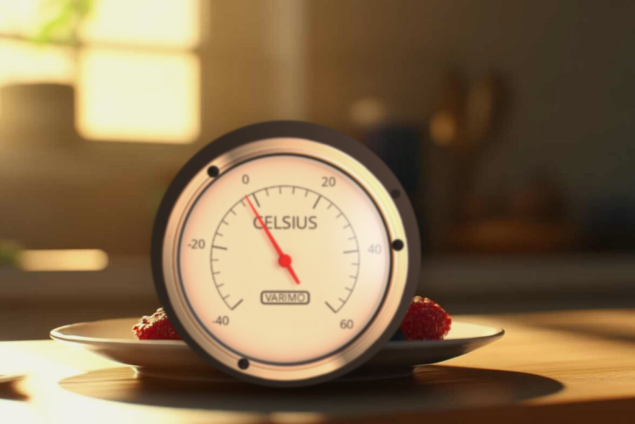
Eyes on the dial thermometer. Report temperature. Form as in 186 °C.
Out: -2 °C
